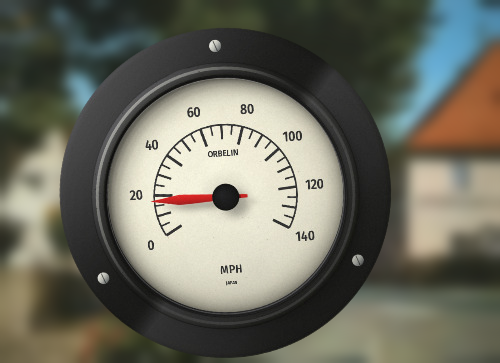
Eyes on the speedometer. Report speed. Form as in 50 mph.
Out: 17.5 mph
